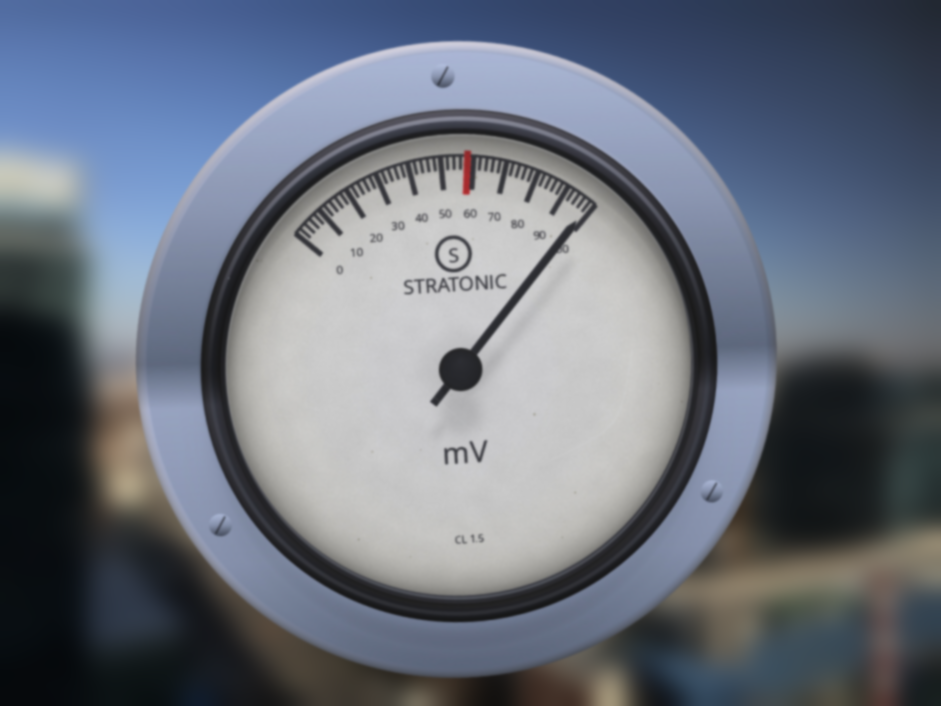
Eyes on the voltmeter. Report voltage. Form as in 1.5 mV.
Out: 98 mV
